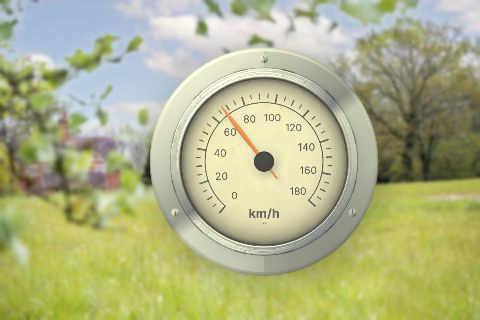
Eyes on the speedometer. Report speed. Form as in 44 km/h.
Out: 67.5 km/h
